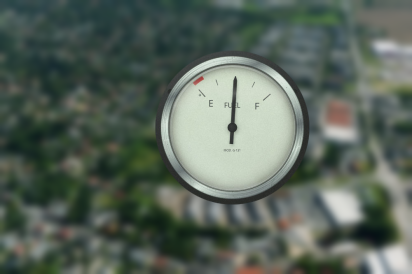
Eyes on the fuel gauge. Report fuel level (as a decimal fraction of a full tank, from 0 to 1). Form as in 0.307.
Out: 0.5
